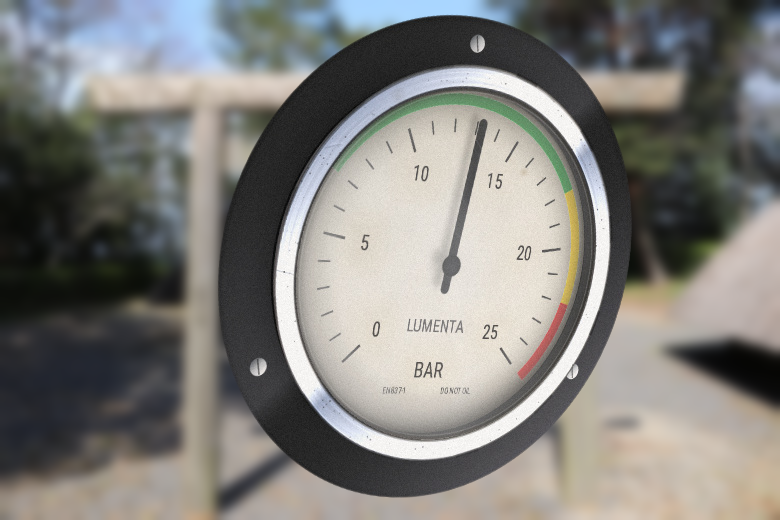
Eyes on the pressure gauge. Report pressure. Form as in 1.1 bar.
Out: 13 bar
